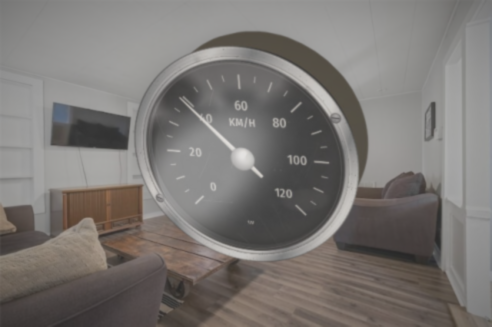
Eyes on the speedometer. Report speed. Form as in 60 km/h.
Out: 40 km/h
